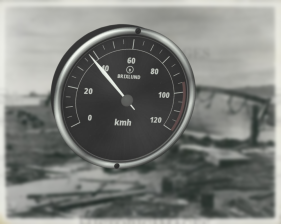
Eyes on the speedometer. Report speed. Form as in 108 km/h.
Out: 37.5 km/h
